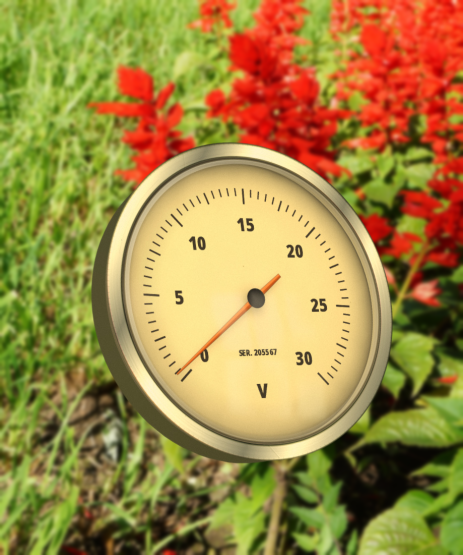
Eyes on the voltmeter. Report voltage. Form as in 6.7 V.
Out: 0.5 V
